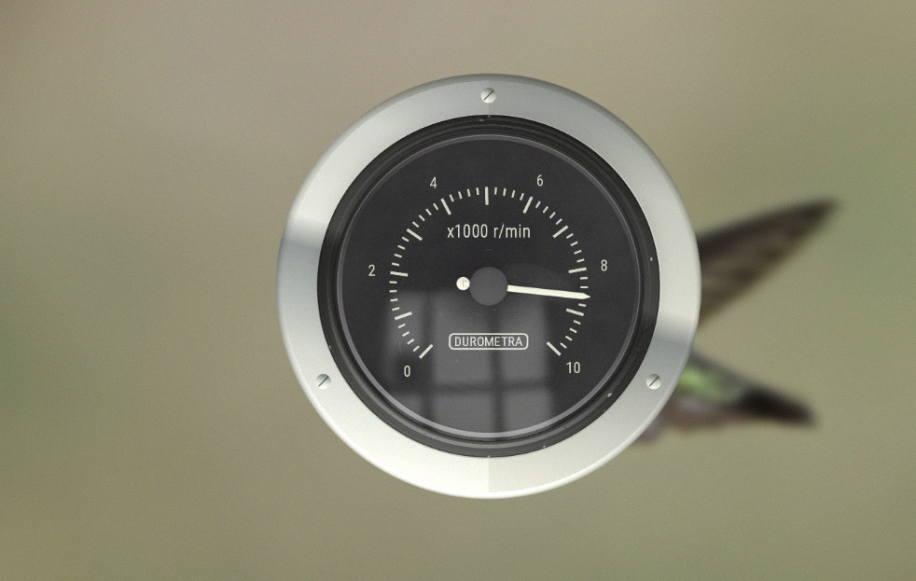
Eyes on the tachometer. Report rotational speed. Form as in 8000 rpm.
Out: 8600 rpm
